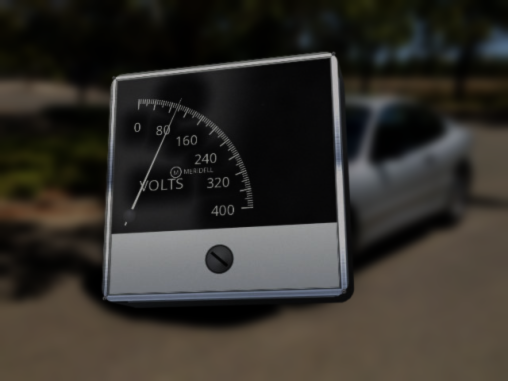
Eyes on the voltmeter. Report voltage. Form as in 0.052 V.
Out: 100 V
